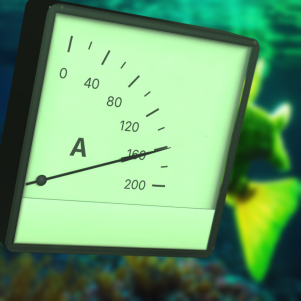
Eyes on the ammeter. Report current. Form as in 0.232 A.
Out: 160 A
